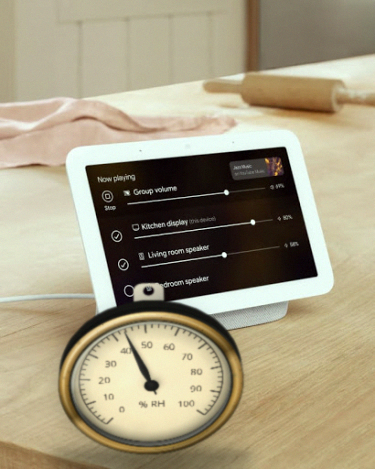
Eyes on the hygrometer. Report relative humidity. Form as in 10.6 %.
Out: 44 %
